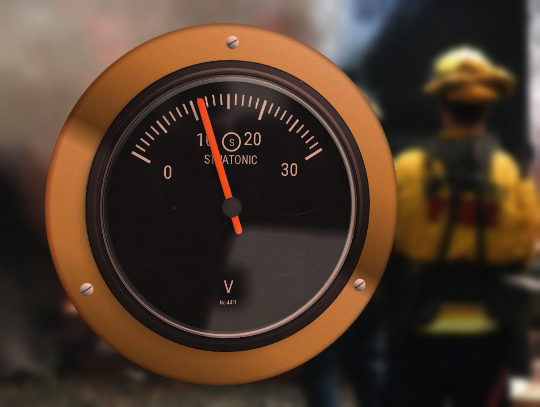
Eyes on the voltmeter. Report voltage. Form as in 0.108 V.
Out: 11 V
